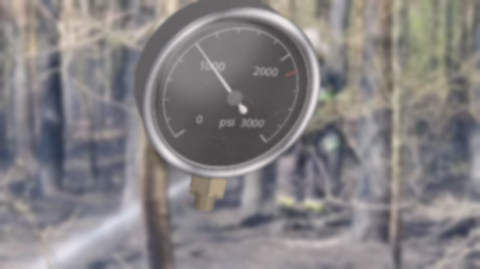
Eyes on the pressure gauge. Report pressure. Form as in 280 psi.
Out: 1000 psi
